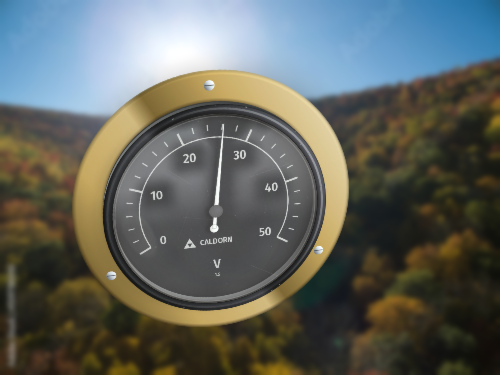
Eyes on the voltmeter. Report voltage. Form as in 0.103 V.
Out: 26 V
